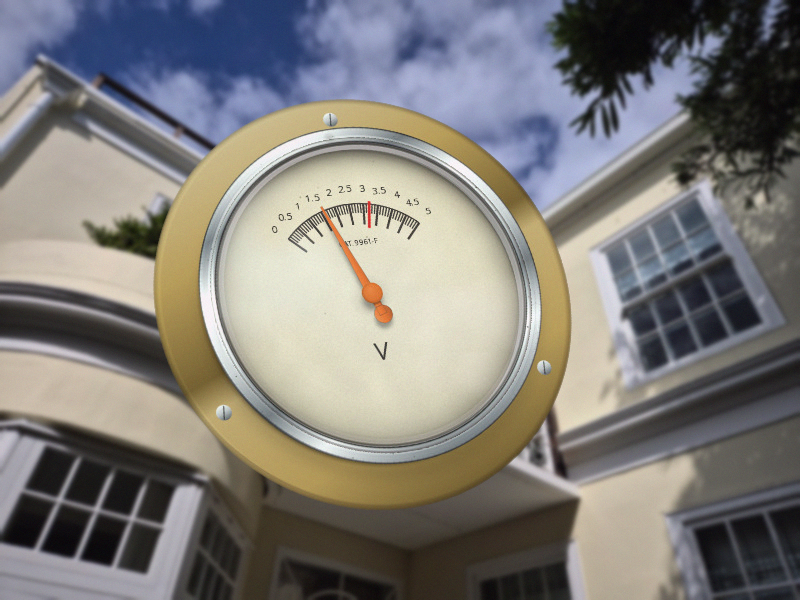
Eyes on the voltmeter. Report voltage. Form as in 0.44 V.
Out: 1.5 V
